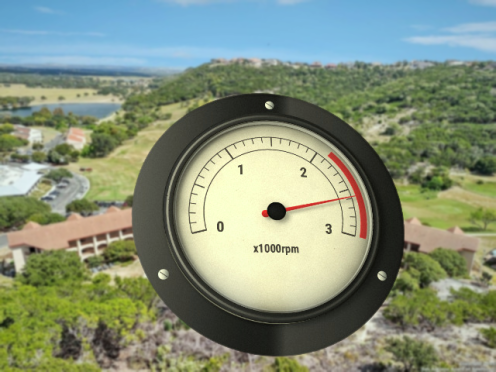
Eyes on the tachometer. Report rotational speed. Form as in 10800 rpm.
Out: 2600 rpm
